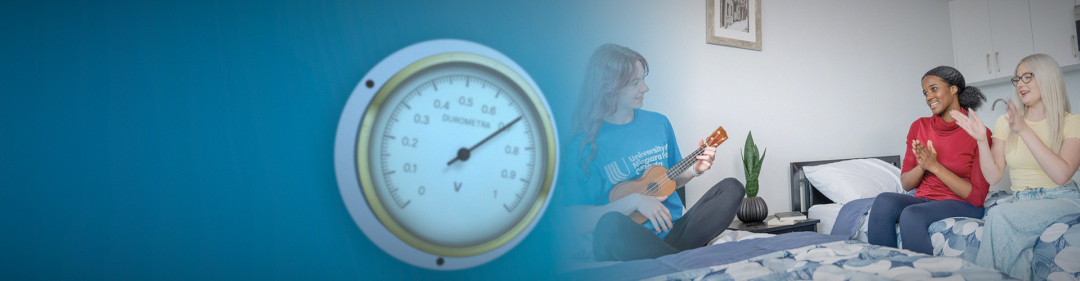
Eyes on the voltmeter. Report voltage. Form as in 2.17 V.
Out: 0.7 V
